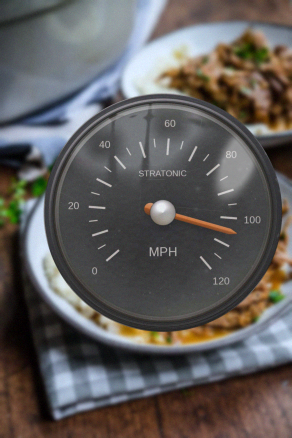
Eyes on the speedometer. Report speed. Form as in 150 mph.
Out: 105 mph
